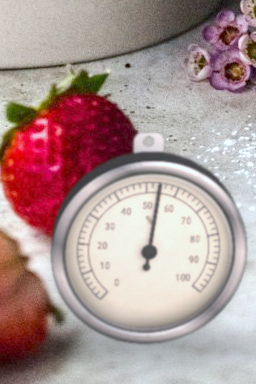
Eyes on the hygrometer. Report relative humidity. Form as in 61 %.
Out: 54 %
